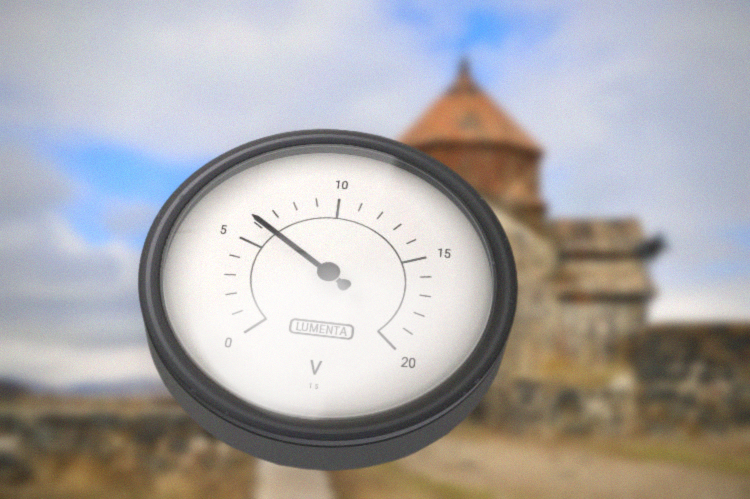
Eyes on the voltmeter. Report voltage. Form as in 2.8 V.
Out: 6 V
